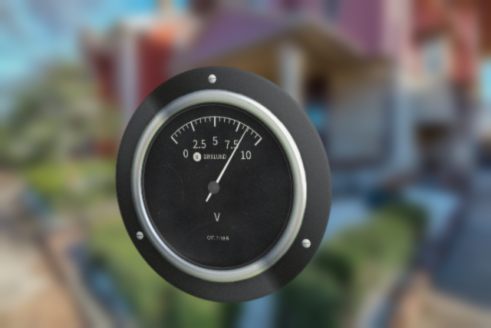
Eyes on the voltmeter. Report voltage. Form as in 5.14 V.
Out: 8.5 V
